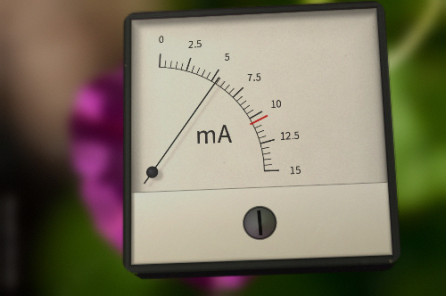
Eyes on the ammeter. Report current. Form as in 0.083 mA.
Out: 5.5 mA
